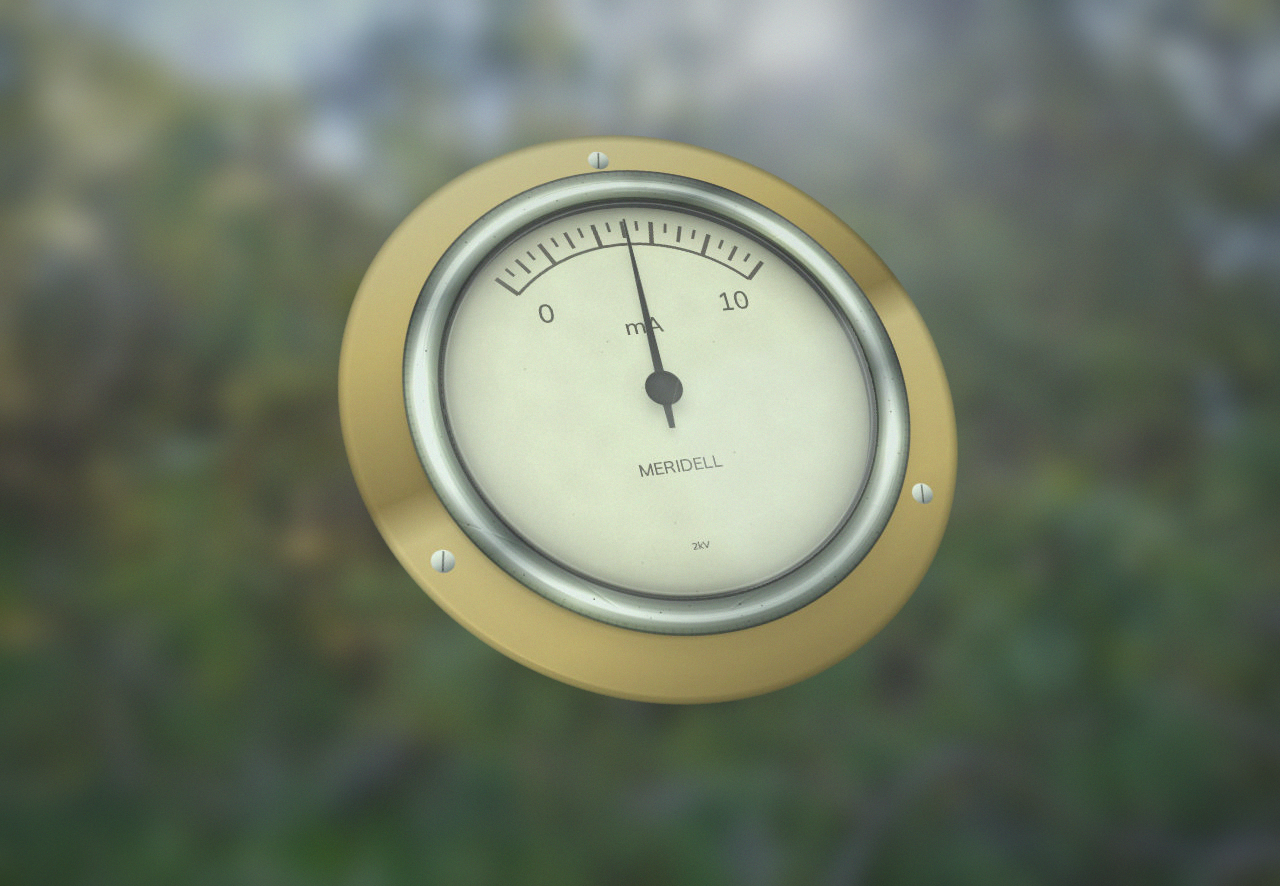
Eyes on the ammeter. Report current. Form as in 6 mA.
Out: 5 mA
